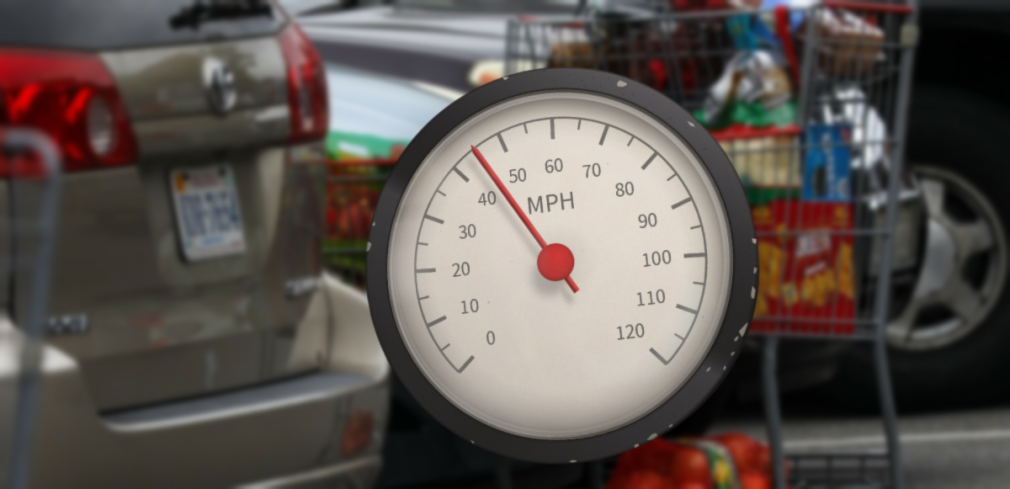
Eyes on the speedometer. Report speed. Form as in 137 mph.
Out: 45 mph
